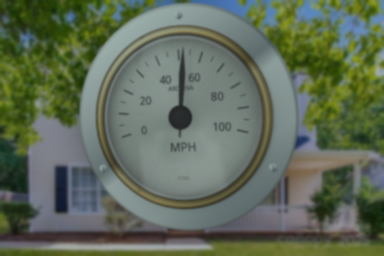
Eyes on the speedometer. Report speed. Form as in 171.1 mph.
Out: 52.5 mph
